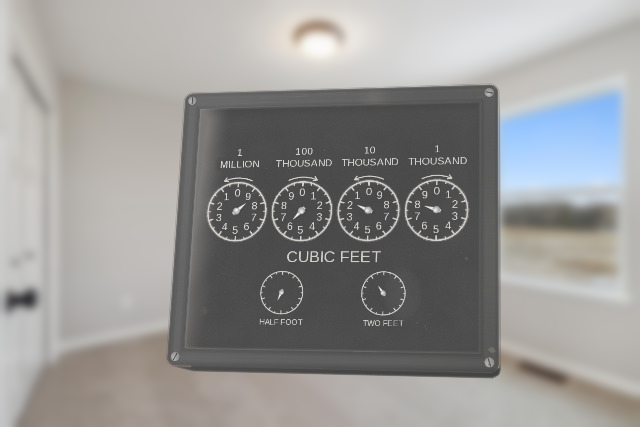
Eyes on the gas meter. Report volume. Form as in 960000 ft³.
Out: 861800 ft³
